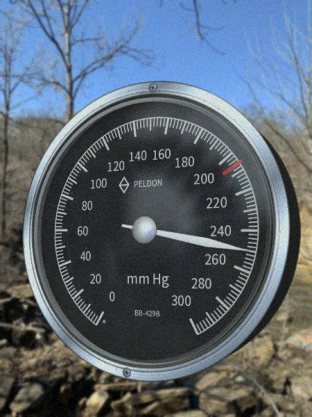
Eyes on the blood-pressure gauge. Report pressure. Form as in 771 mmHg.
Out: 250 mmHg
